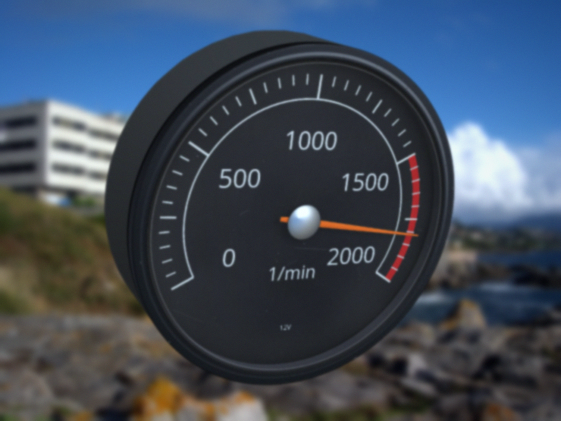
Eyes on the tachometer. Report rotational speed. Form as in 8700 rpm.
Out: 1800 rpm
